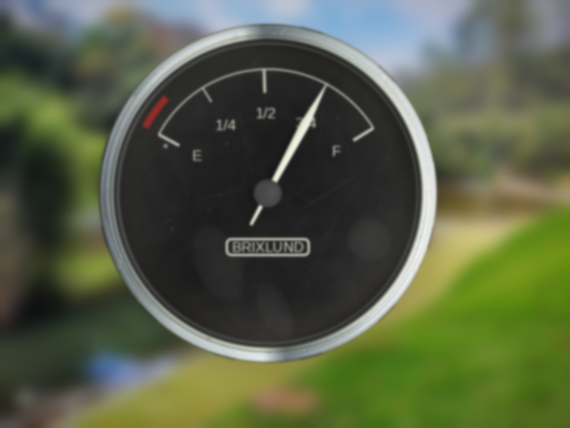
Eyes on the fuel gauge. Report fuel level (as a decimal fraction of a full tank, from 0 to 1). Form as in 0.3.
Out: 0.75
